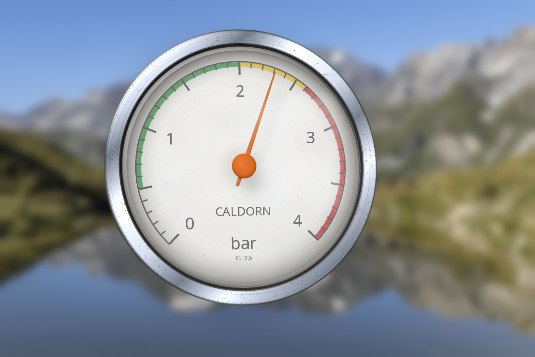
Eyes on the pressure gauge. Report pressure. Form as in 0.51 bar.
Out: 2.3 bar
